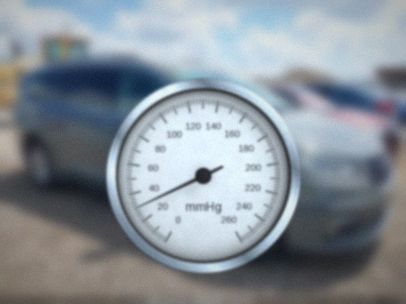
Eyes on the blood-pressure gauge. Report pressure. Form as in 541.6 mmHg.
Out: 30 mmHg
